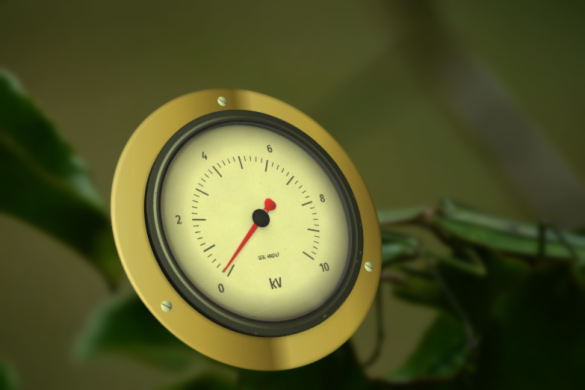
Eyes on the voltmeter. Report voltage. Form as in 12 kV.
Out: 0.2 kV
